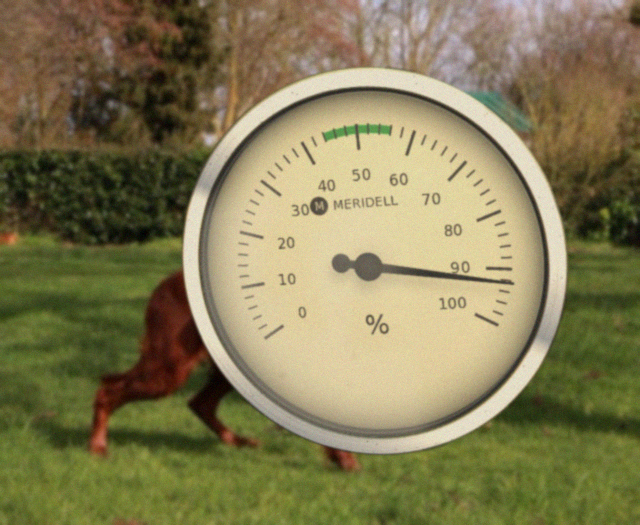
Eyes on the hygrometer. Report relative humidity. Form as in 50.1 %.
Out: 92 %
